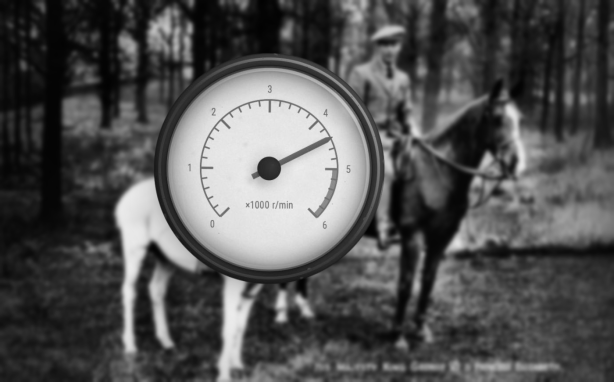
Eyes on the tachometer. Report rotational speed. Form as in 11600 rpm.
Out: 4400 rpm
